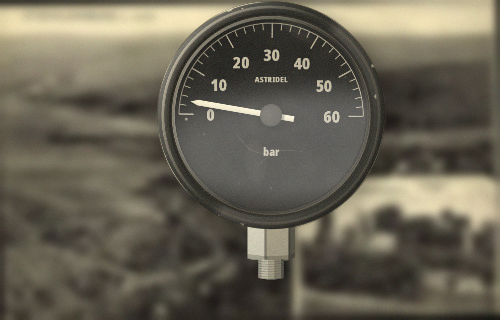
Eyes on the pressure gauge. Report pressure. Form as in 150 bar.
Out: 3 bar
